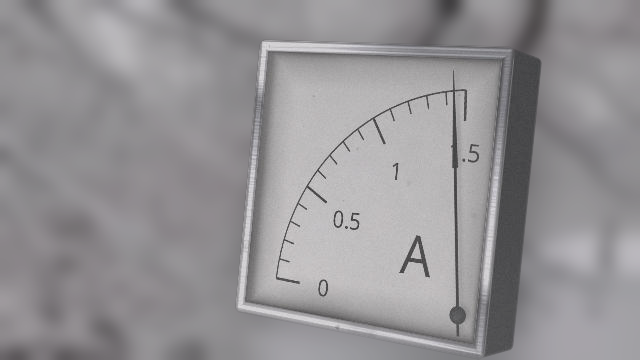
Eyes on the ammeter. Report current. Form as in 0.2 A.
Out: 1.45 A
